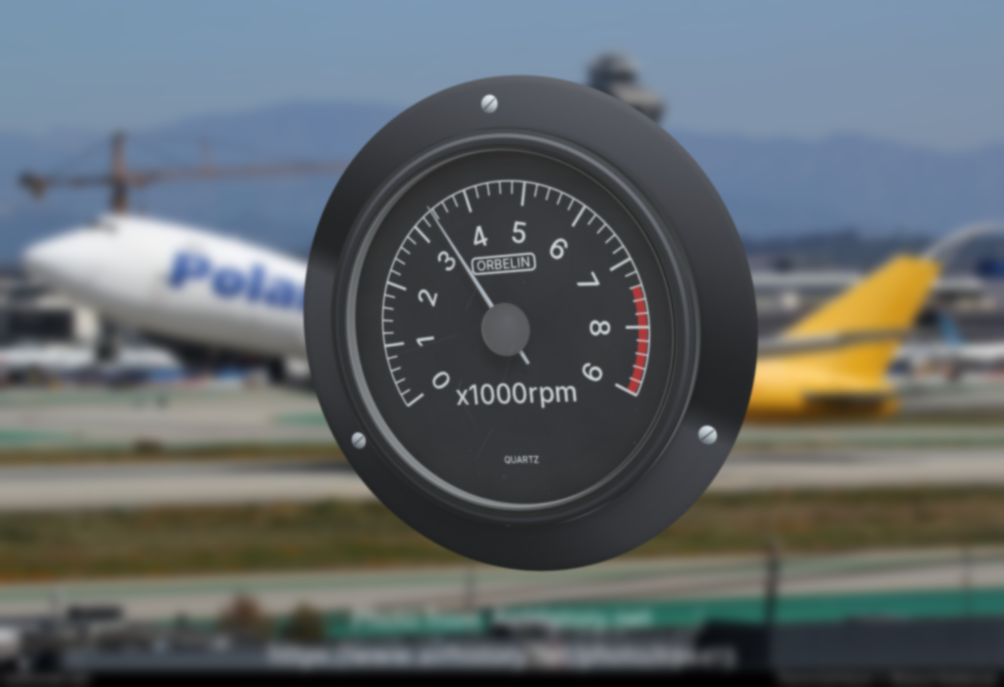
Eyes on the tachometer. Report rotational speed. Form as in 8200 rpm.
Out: 3400 rpm
